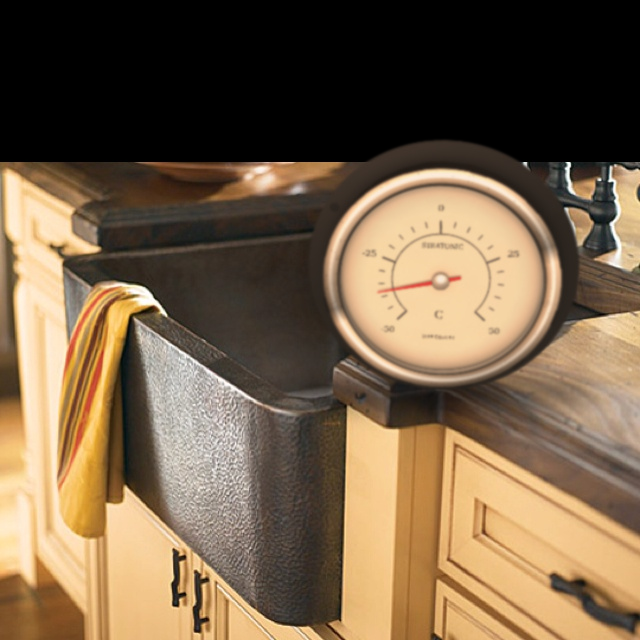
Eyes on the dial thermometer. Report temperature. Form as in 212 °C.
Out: -37.5 °C
